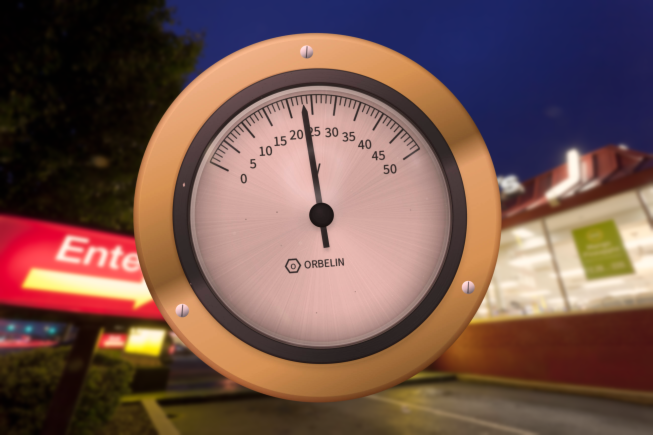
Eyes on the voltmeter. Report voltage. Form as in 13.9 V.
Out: 23 V
